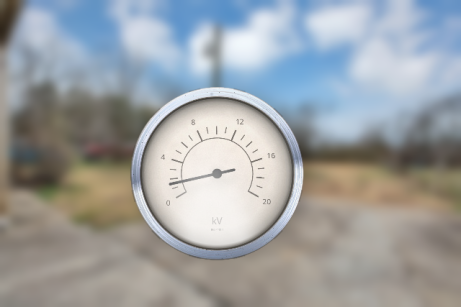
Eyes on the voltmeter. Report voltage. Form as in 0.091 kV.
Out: 1.5 kV
